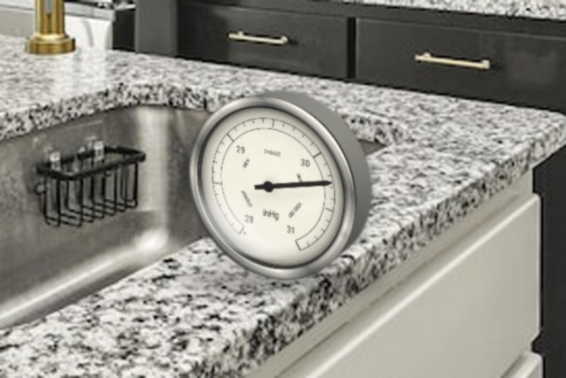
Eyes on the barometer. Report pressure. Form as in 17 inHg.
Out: 30.25 inHg
